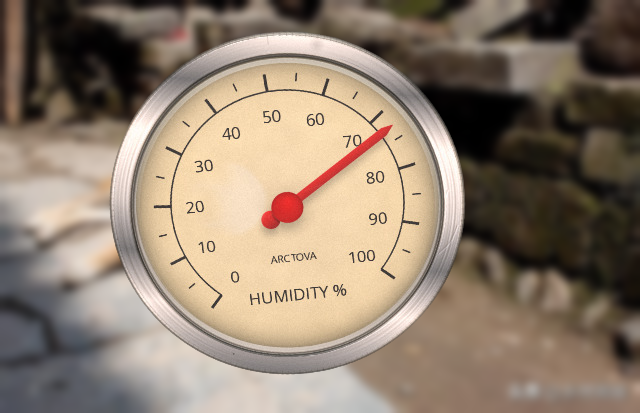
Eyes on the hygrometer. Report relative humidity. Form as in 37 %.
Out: 72.5 %
